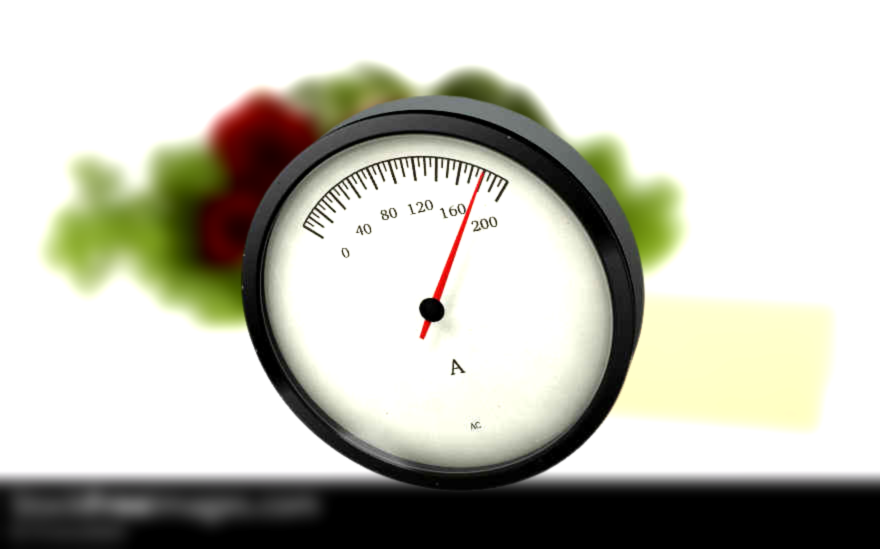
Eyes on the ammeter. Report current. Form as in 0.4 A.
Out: 180 A
